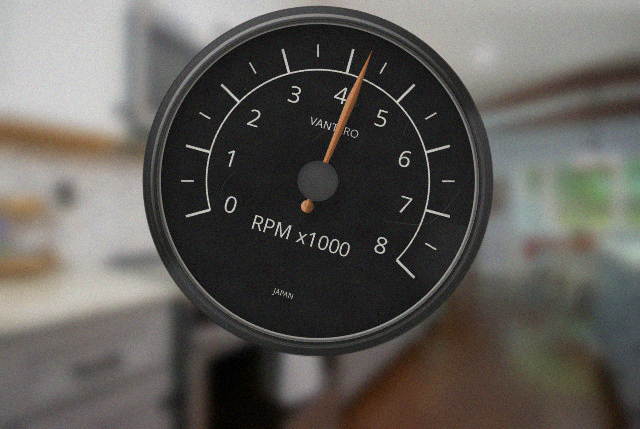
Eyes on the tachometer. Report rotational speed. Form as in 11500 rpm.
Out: 4250 rpm
